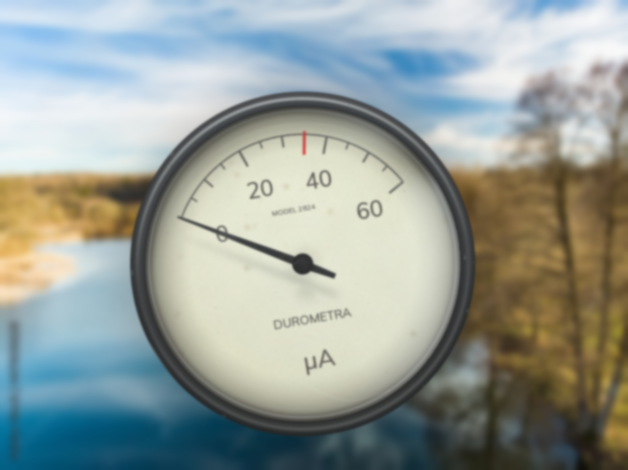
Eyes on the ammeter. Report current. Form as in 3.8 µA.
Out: 0 µA
